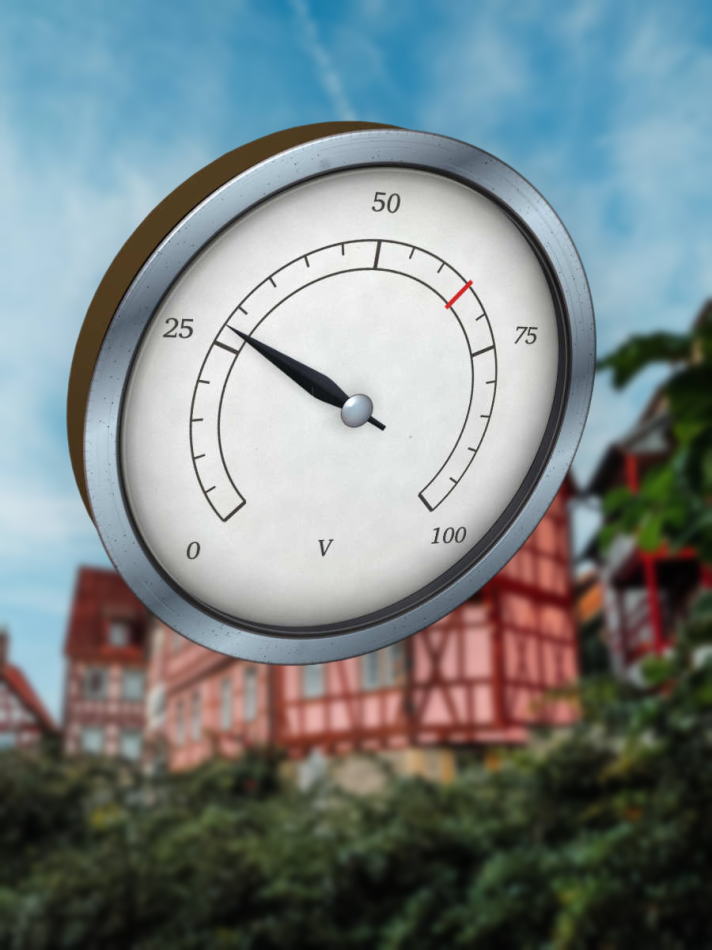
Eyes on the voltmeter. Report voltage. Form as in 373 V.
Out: 27.5 V
